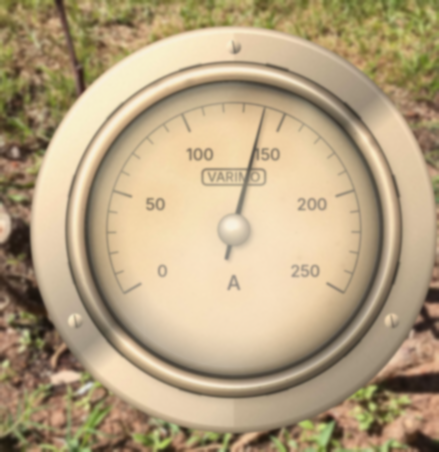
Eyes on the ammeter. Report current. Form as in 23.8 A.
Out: 140 A
